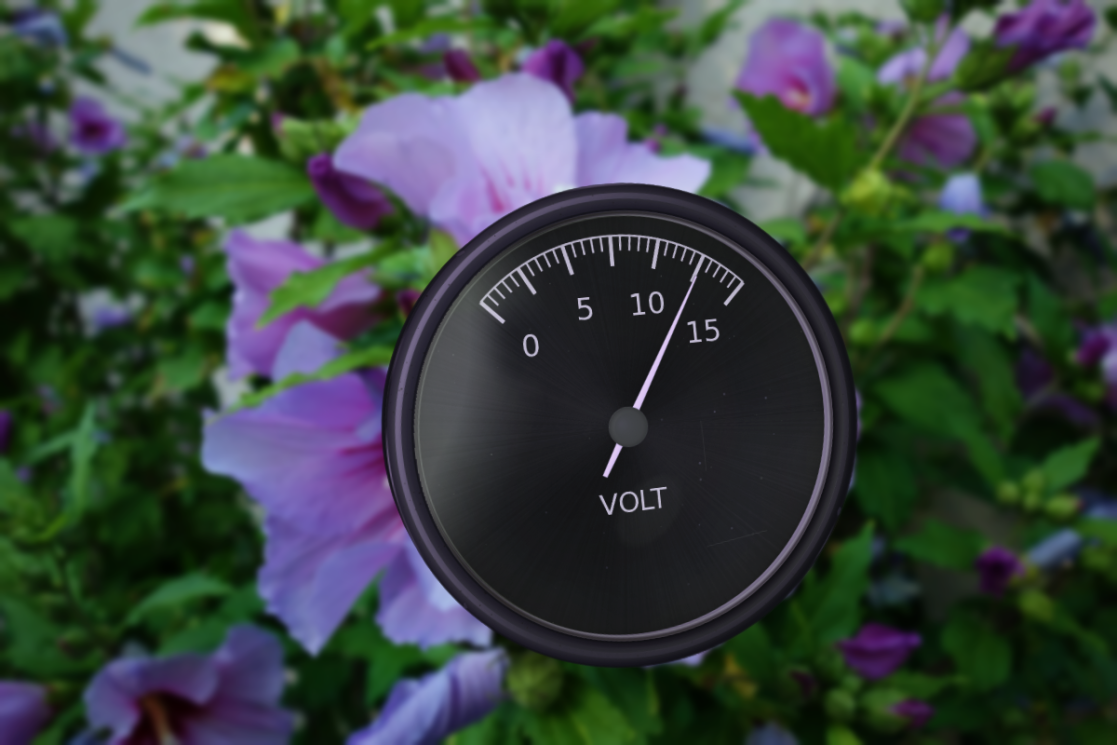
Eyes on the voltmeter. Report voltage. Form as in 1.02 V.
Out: 12.5 V
